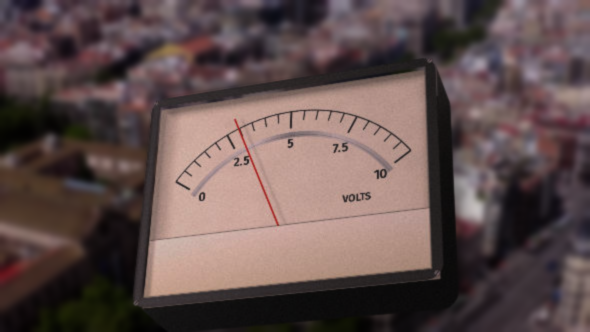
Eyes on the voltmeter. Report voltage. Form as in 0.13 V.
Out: 3 V
